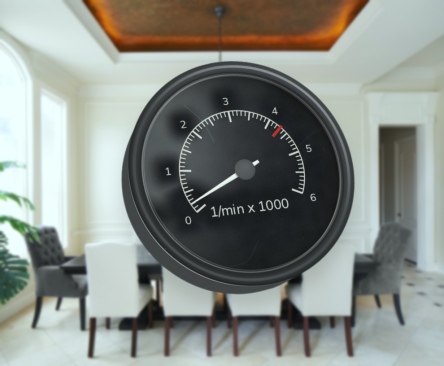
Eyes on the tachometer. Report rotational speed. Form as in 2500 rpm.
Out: 200 rpm
